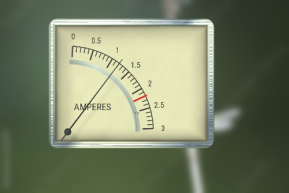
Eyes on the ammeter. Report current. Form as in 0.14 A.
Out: 1.2 A
